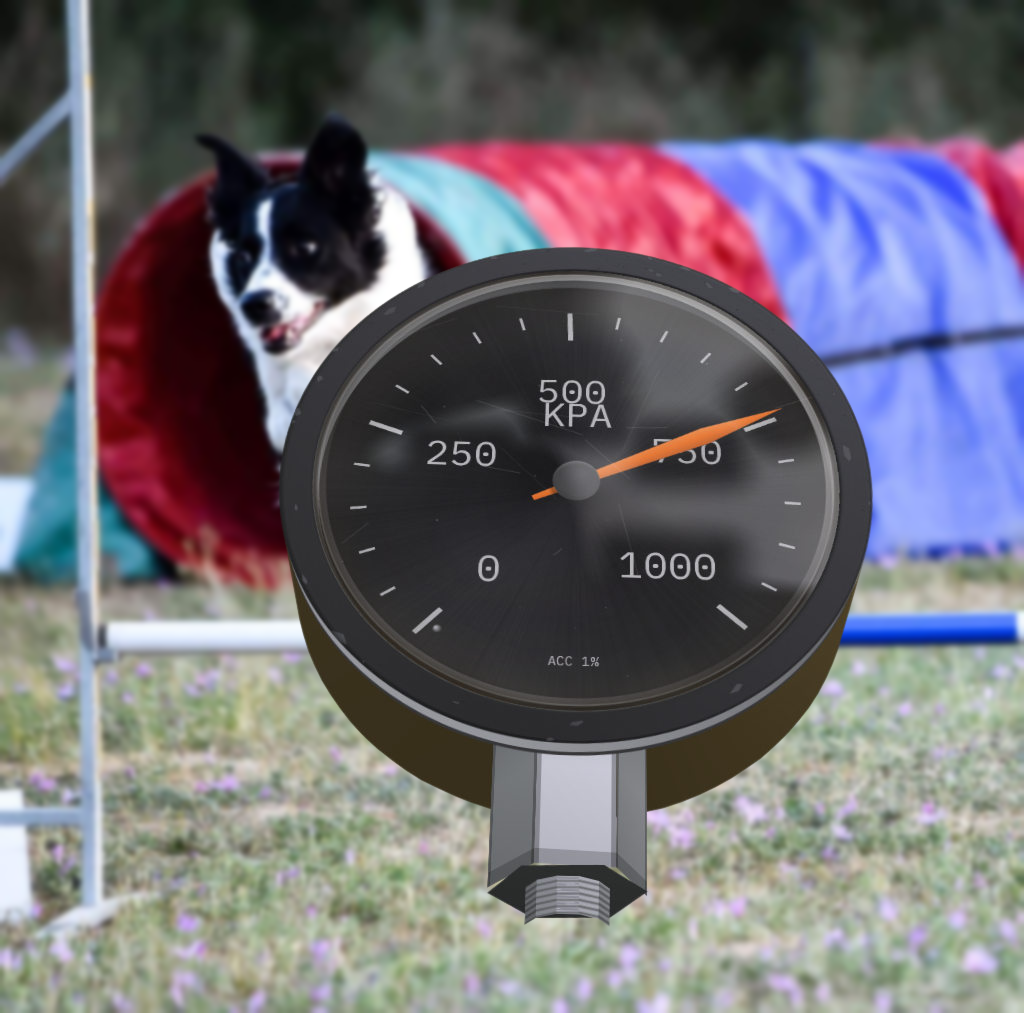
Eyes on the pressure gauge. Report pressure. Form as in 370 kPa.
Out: 750 kPa
